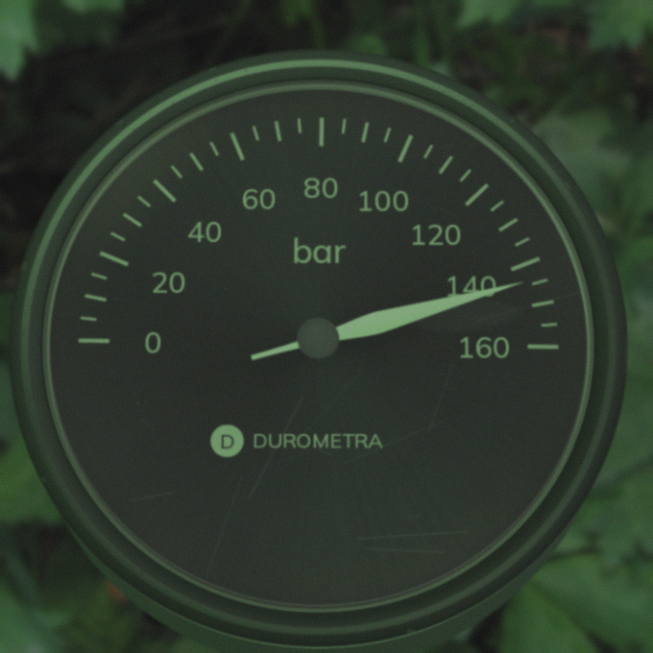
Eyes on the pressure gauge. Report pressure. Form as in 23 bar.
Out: 145 bar
